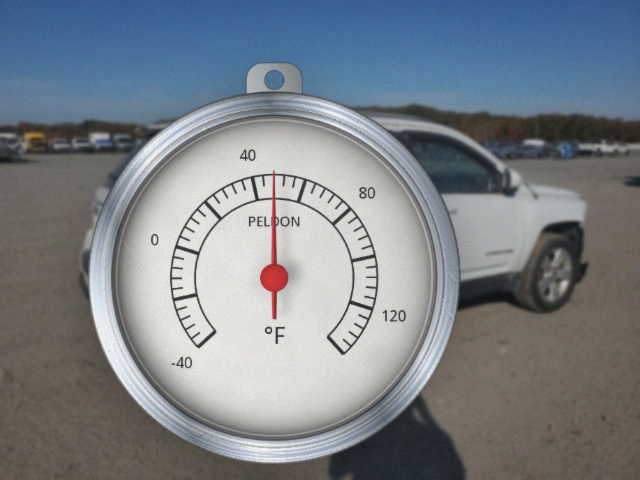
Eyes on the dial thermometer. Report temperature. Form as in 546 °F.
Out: 48 °F
